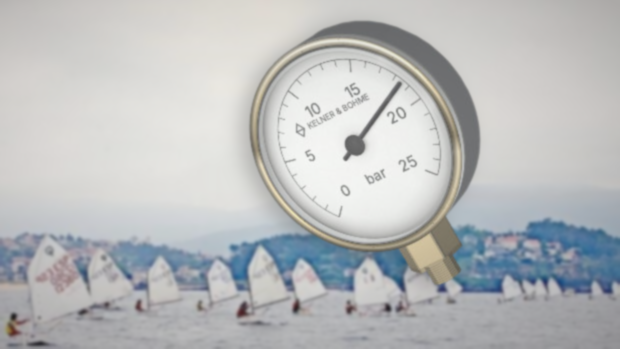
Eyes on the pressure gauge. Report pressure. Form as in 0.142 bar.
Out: 18.5 bar
